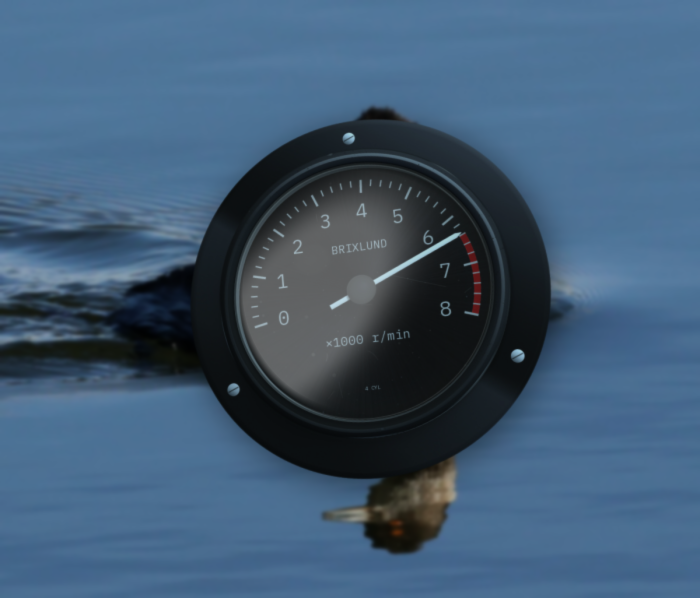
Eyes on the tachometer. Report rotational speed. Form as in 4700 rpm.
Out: 6400 rpm
